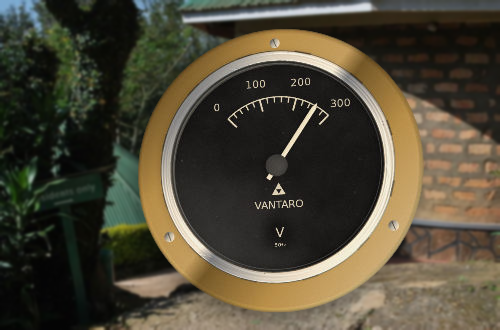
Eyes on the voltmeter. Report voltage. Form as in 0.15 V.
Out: 260 V
